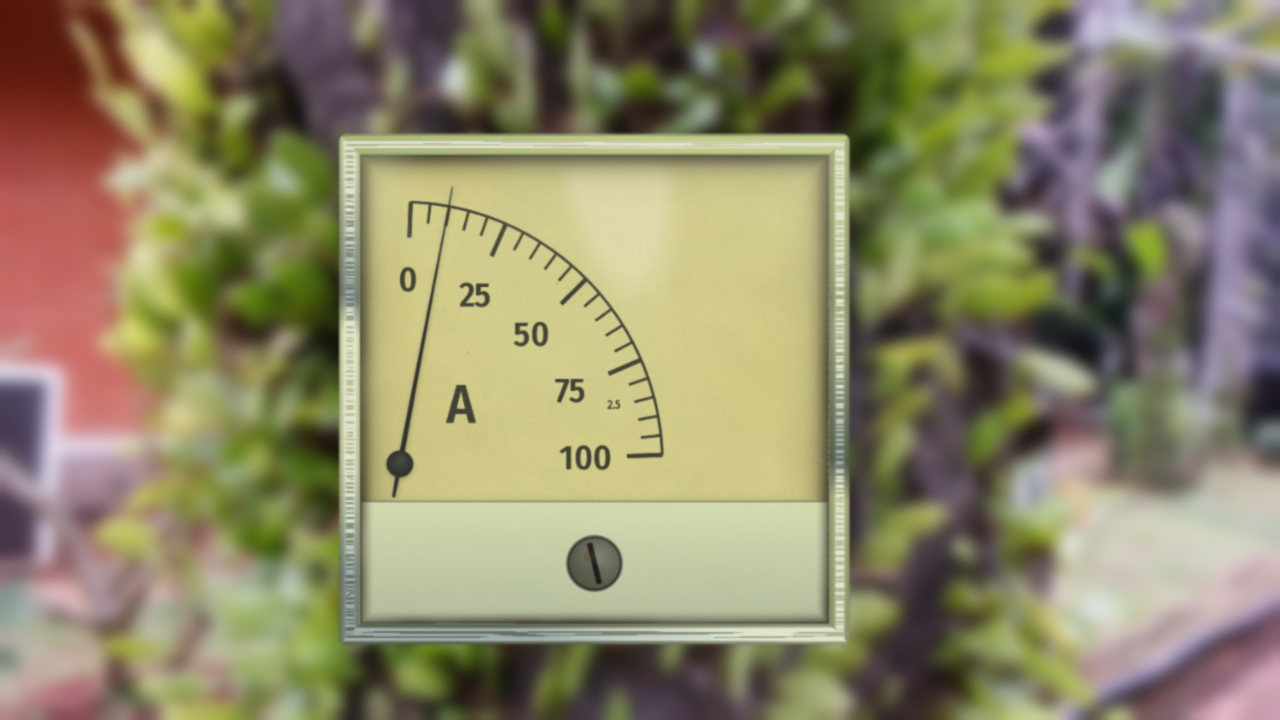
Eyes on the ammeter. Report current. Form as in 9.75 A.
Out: 10 A
